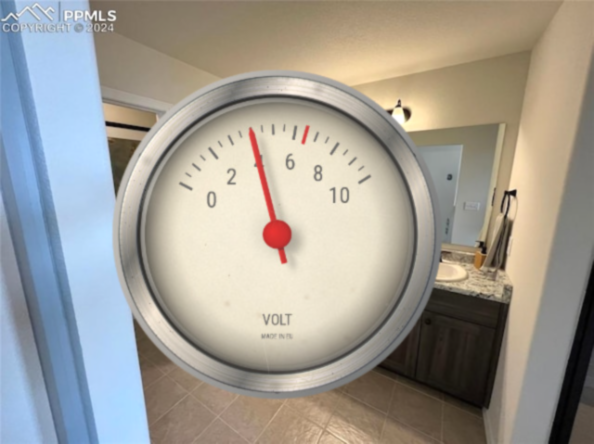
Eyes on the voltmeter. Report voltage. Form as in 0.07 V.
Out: 4 V
